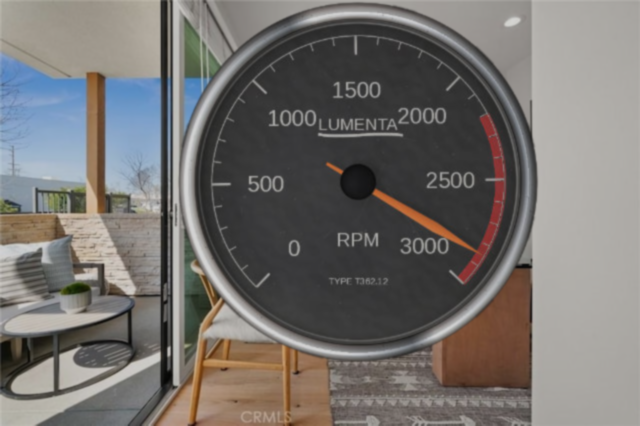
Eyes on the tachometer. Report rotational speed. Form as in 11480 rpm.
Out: 2850 rpm
